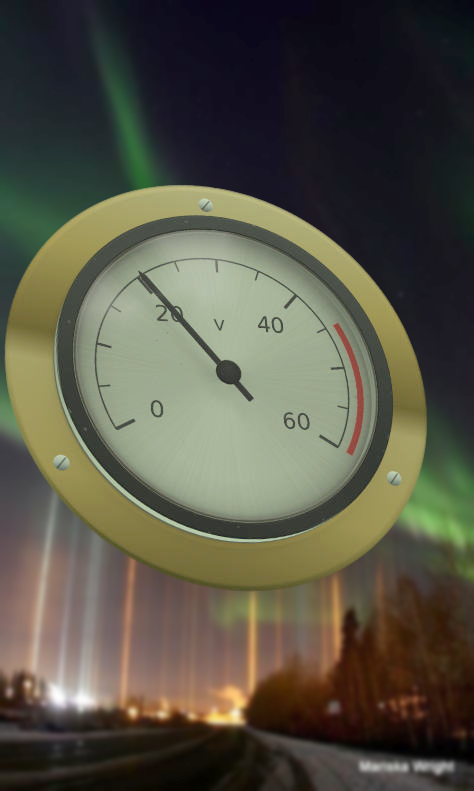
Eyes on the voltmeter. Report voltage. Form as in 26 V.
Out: 20 V
